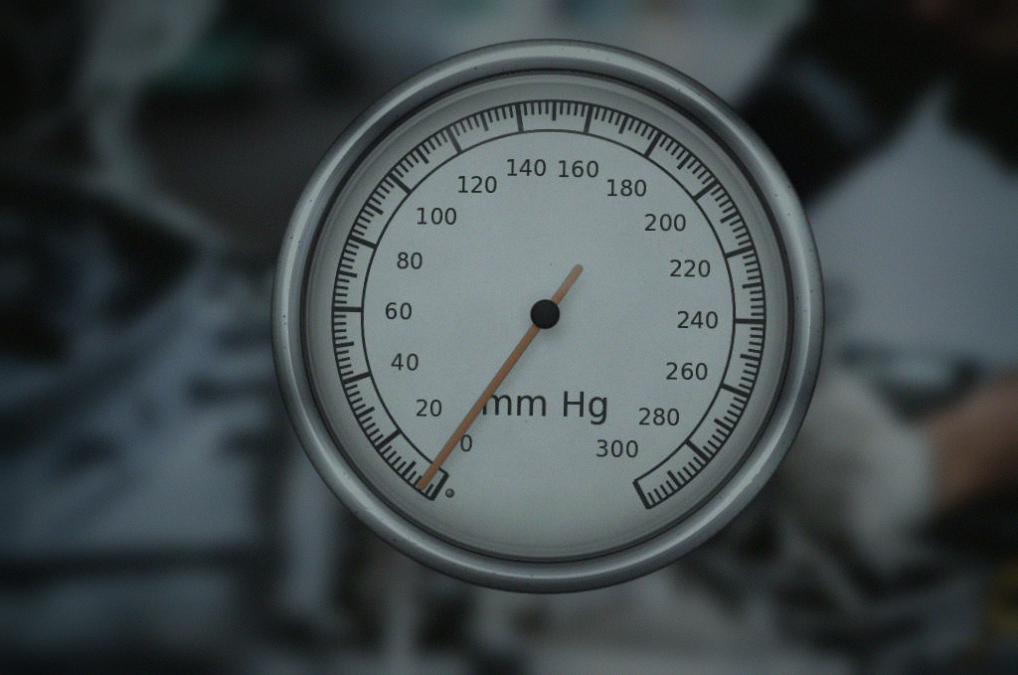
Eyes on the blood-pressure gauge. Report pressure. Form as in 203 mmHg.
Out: 4 mmHg
